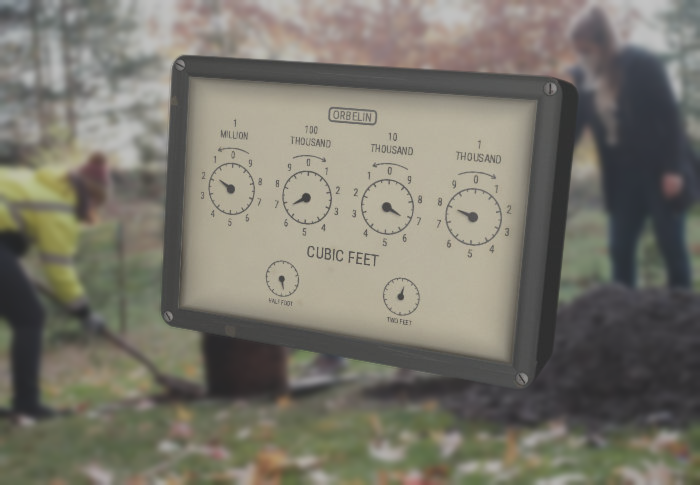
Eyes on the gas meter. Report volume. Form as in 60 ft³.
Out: 166800 ft³
